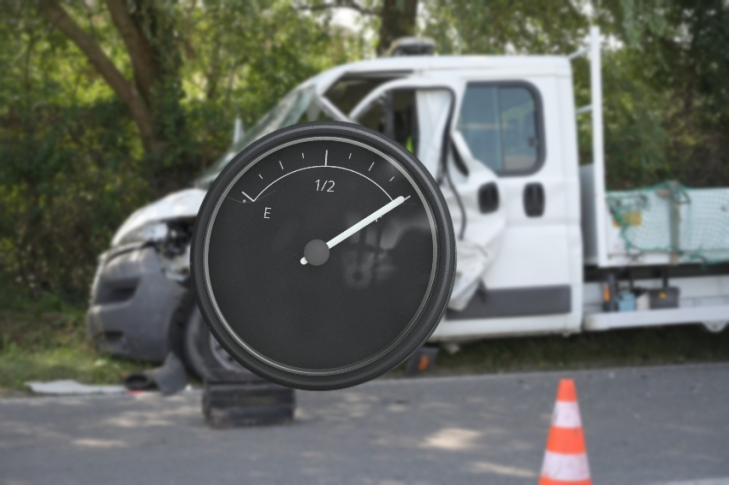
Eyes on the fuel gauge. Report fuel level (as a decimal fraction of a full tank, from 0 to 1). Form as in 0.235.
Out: 1
